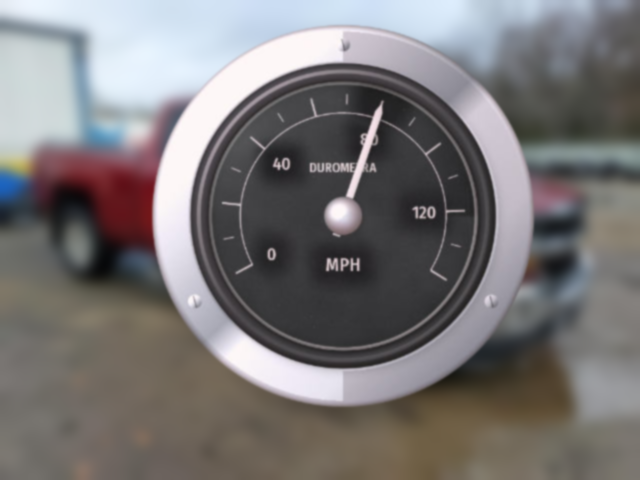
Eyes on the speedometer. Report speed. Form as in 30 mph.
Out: 80 mph
